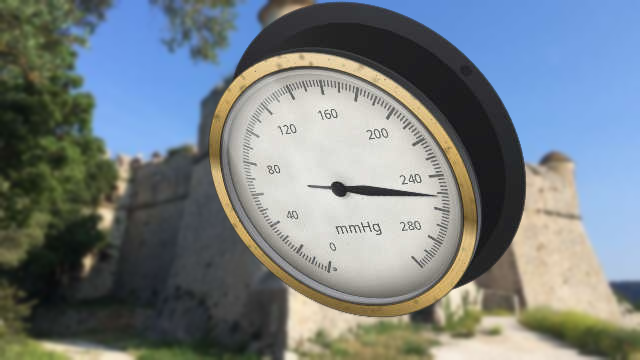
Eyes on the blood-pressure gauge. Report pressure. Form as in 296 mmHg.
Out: 250 mmHg
